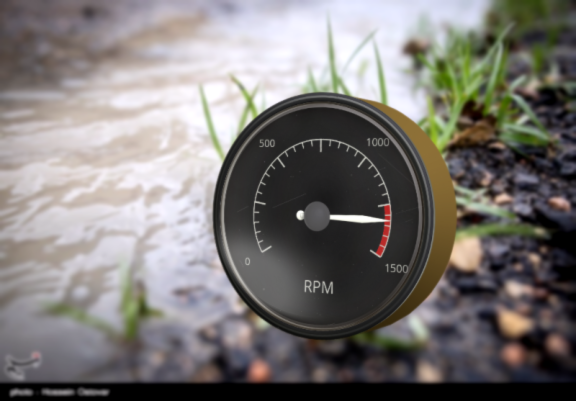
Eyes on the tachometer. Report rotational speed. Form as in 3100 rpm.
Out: 1325 rpm
